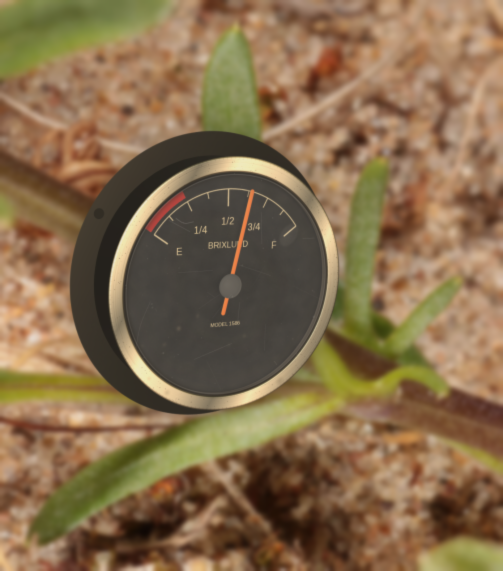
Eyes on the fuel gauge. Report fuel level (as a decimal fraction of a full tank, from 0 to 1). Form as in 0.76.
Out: 0.625
